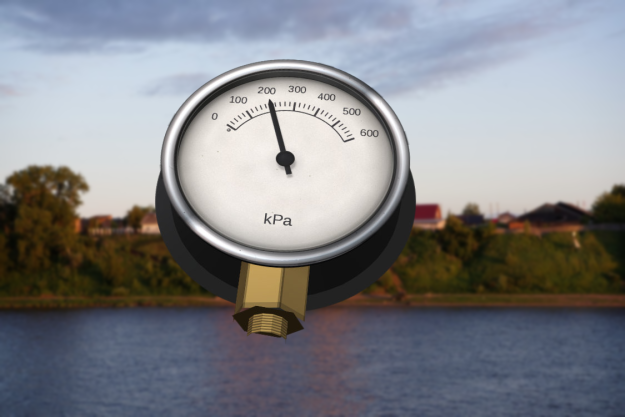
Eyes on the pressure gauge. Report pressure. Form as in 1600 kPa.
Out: 200 kPa
